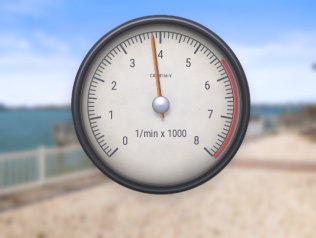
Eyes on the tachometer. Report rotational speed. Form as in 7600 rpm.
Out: 3800 rpm
